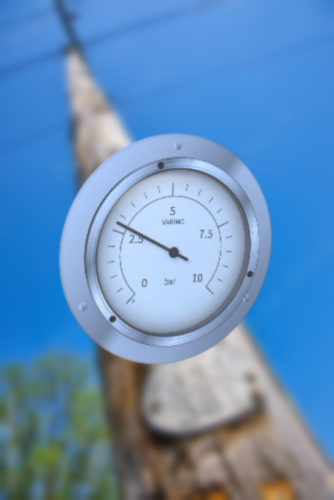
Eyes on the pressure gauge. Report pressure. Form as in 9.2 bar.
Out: 2.75 bar
